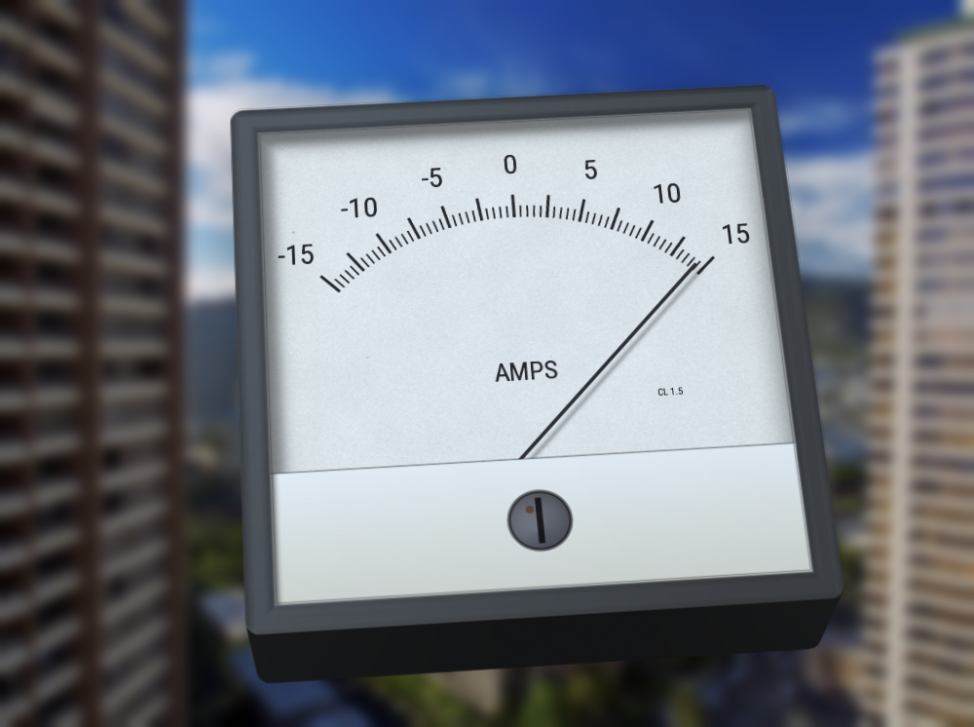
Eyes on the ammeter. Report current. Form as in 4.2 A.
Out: 14.5 A
